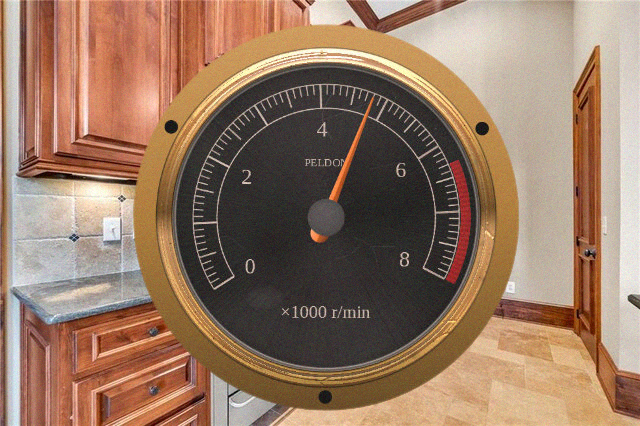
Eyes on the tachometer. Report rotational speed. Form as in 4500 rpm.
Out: 4800 rpm
